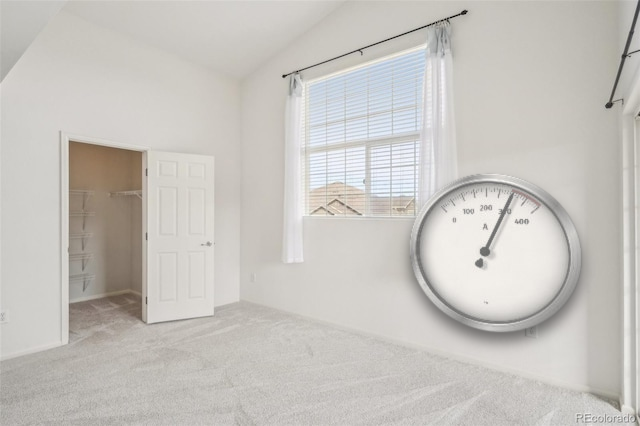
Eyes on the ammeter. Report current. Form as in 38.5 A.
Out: 300 A
